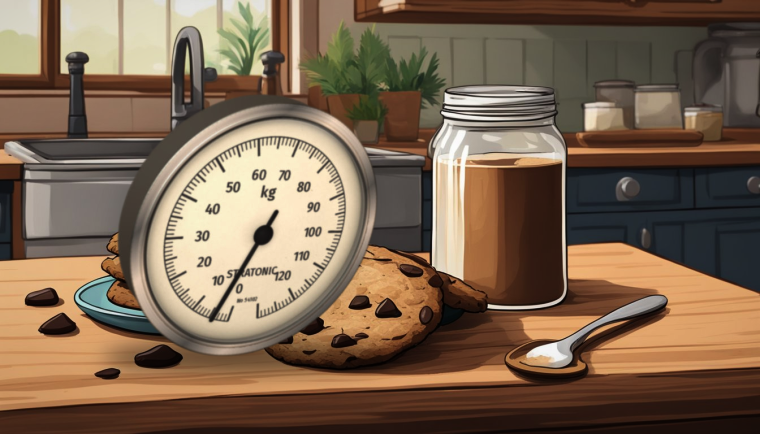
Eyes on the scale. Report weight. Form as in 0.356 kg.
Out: 5 kg
